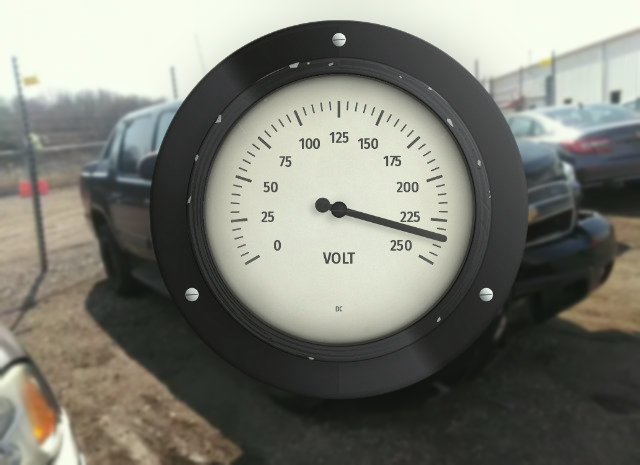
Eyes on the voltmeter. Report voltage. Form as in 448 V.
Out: 235 V
